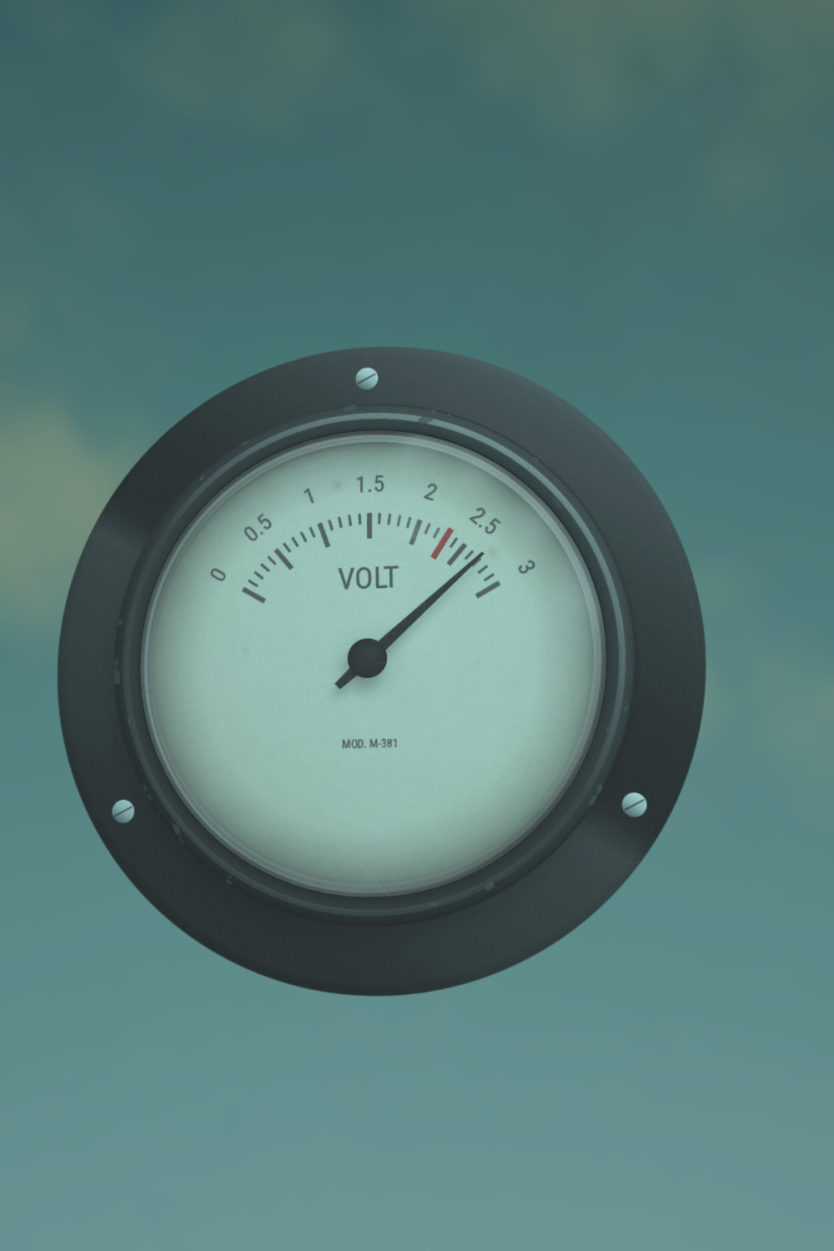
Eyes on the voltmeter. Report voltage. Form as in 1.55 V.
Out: 2.7 V
